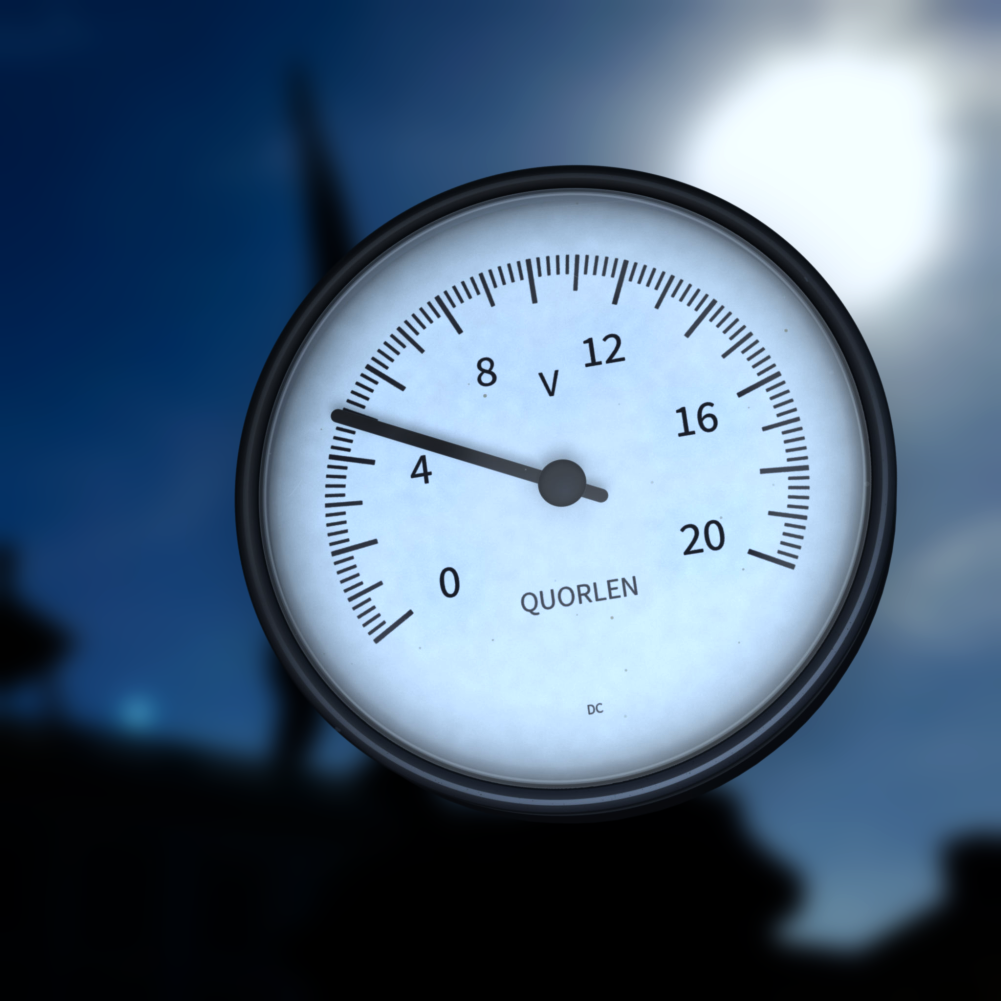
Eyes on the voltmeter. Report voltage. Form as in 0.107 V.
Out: 4.8 V
